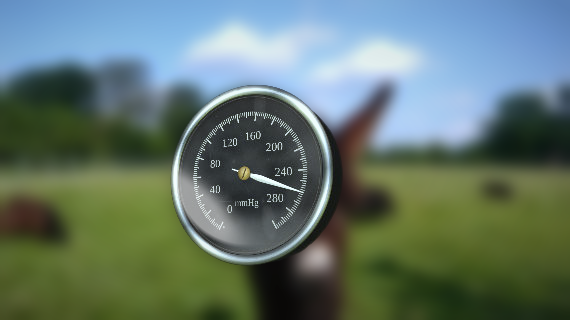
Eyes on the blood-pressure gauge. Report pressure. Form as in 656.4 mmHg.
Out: 260 mmHg
